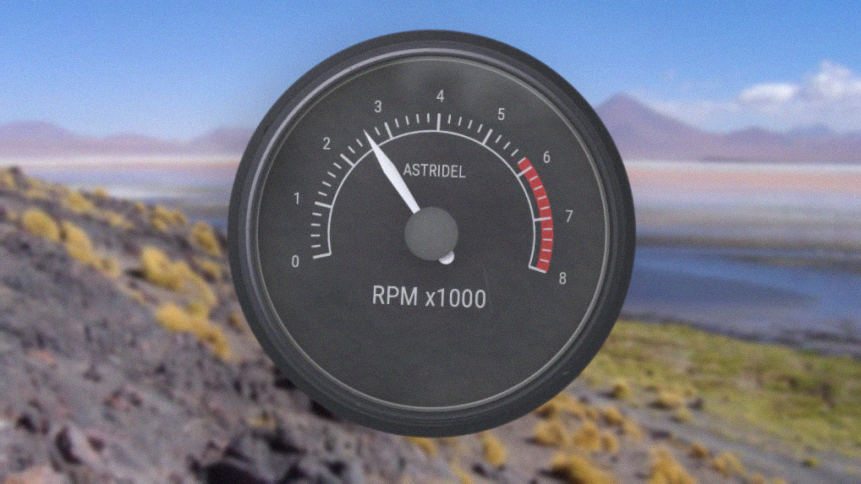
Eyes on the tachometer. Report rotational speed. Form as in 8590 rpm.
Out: 2600 rpm
